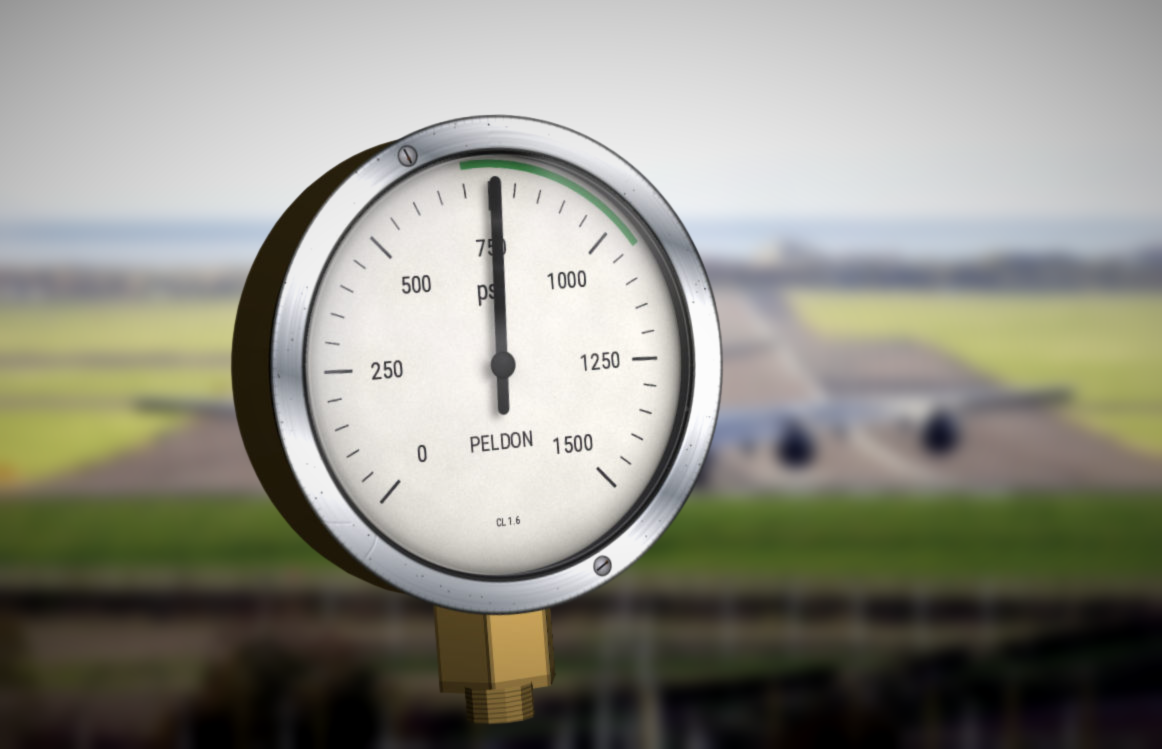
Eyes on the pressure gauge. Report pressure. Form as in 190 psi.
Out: 750 psi
